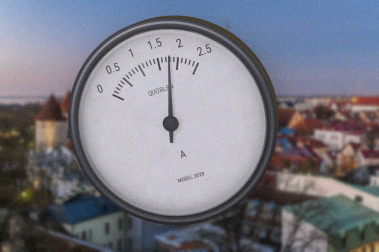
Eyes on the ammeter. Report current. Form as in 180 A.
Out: 1.8 A
